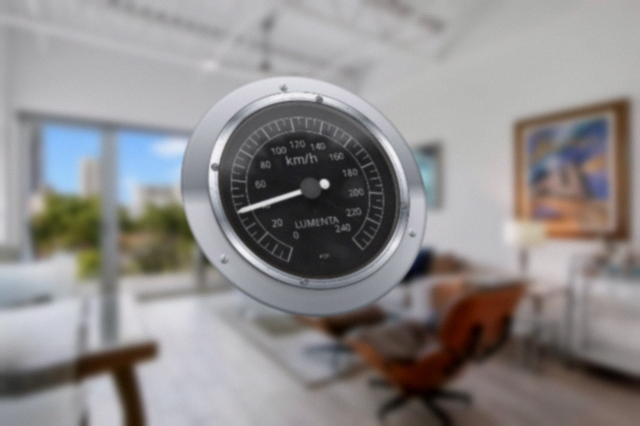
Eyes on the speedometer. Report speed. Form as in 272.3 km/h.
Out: 40 km/h
